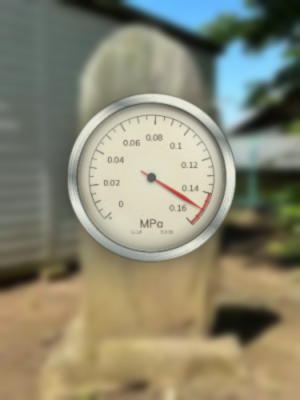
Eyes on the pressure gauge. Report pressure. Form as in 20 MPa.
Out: 0.15 MPa
